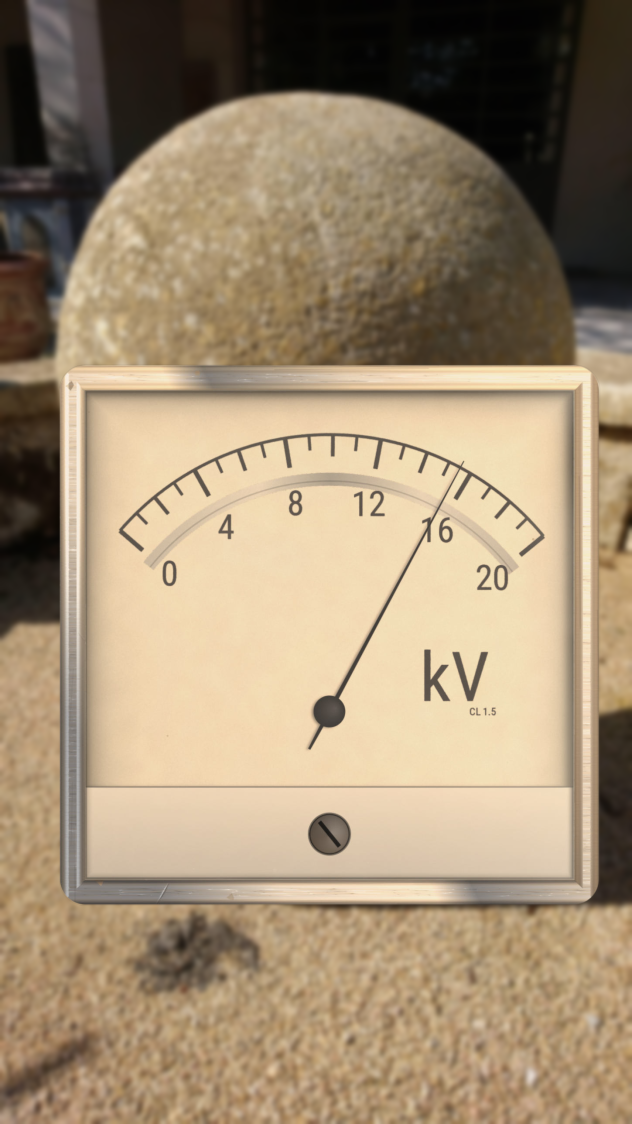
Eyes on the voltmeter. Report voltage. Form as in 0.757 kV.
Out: 15.5 kV
